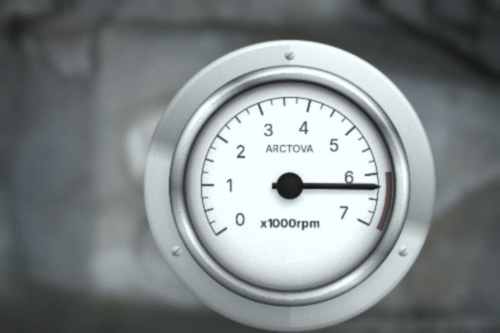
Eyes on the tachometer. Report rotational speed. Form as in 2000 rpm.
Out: 6250 rpm
